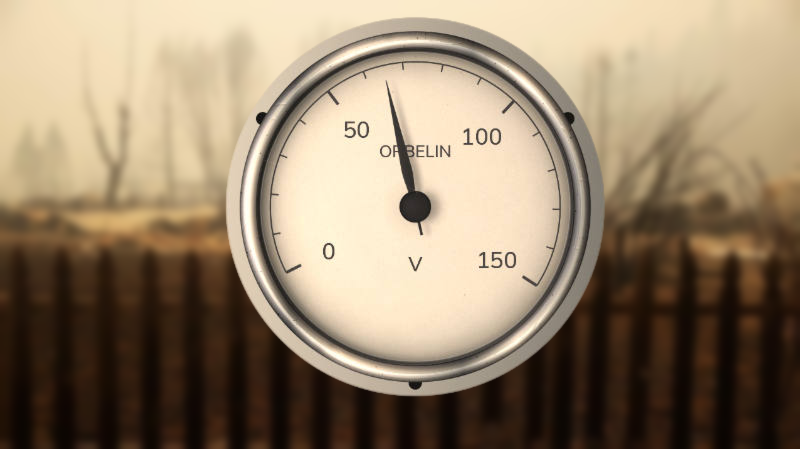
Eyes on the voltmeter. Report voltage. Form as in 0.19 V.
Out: 65 V
